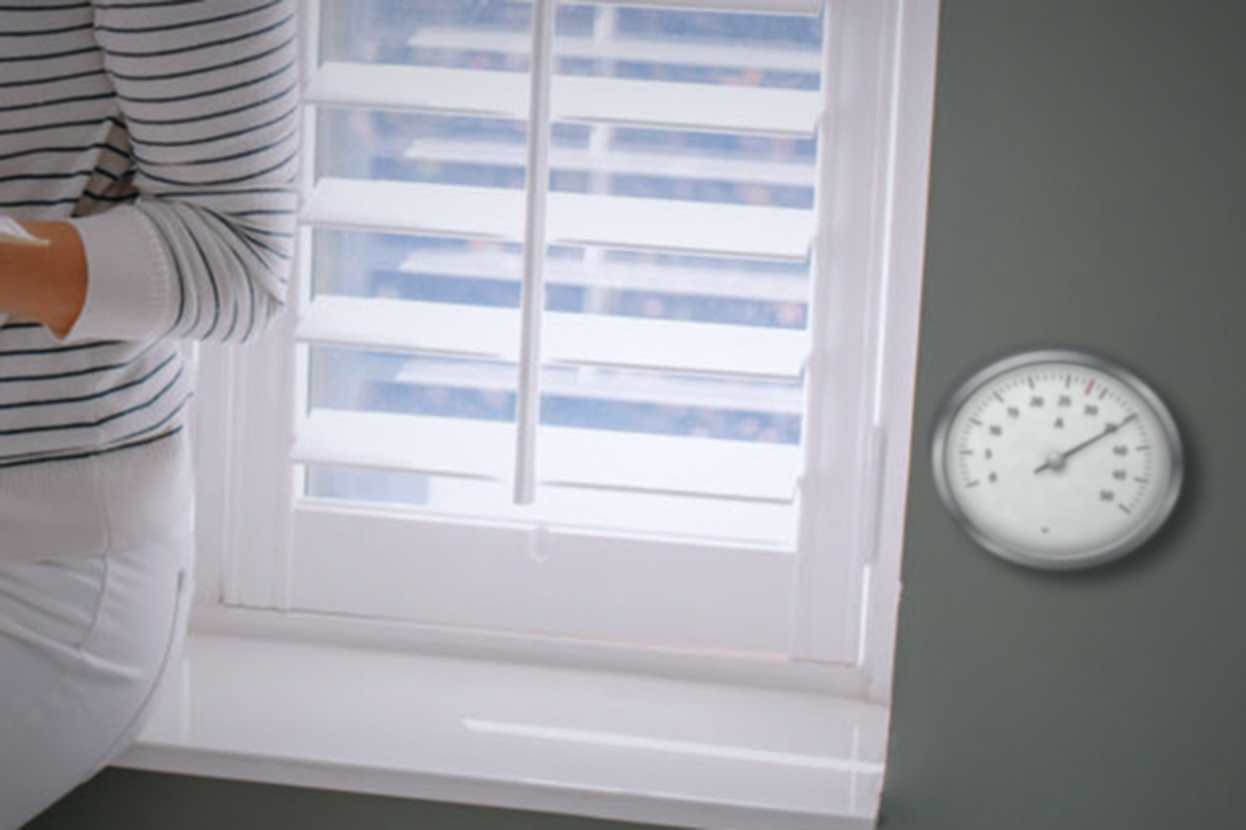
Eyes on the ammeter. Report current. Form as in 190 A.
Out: 35 A
